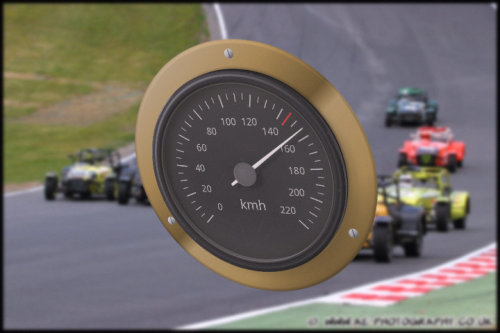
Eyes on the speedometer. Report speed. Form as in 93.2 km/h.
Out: 155 km/h
